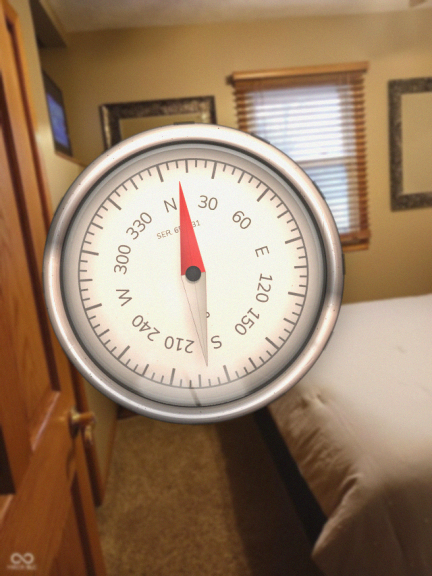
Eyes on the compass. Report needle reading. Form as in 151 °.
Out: 10 °
